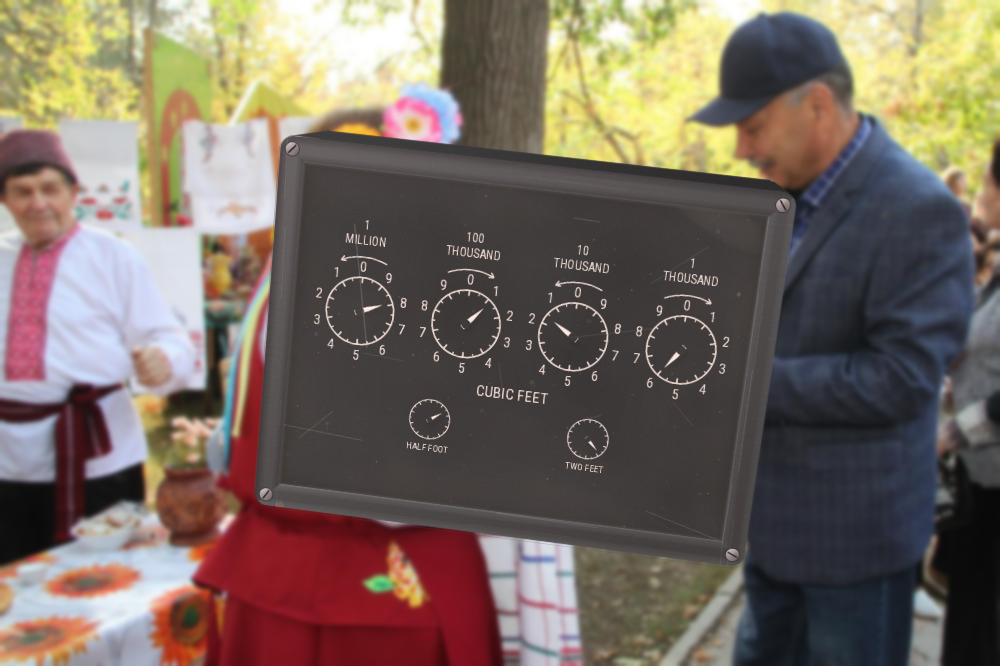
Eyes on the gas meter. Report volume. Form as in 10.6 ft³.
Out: 811600 ft³
